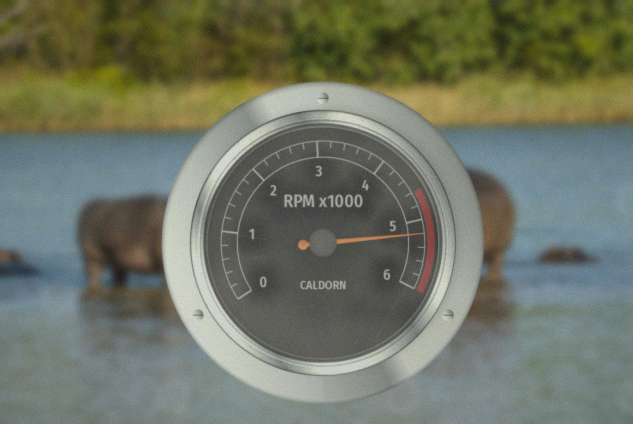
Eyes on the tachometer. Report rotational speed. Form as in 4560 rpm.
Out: 5200 rpm
